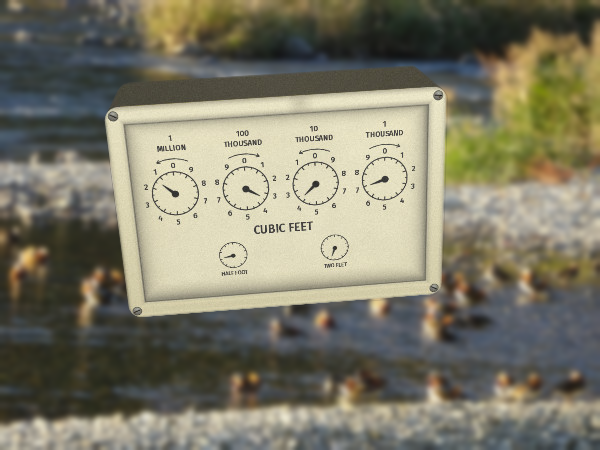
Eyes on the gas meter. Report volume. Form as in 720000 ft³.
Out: 133700 ft³
